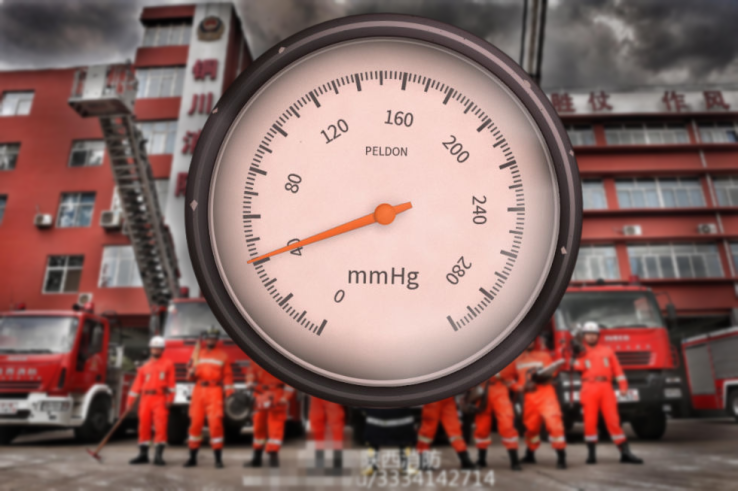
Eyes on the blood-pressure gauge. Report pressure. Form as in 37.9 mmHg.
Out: 42 mmHg
